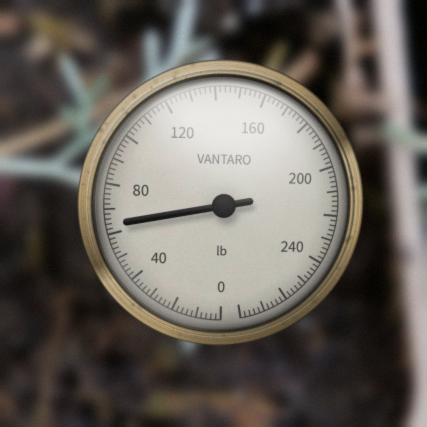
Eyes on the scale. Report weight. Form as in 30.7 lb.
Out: 64 lb
